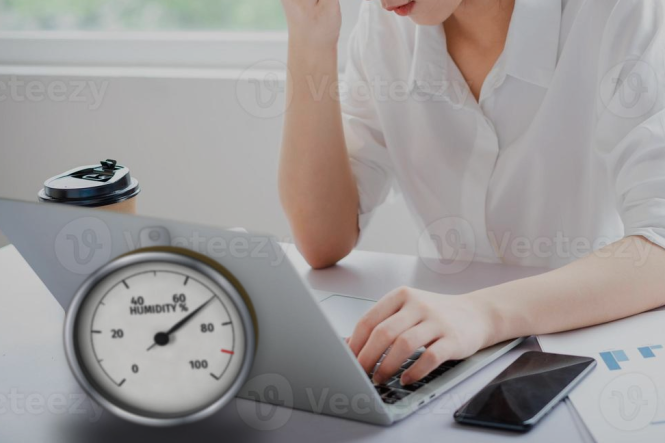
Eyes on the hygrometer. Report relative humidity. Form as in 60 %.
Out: 70 %
